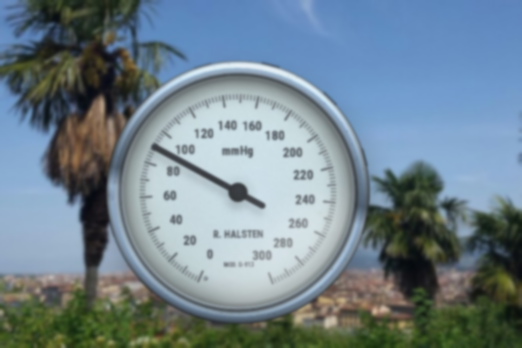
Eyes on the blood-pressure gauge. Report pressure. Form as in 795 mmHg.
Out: 90 mmHg
